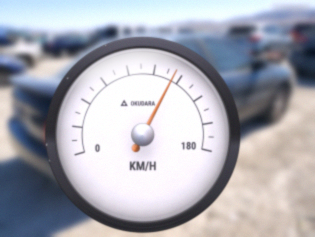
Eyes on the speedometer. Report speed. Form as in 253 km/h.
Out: 115 km/h
